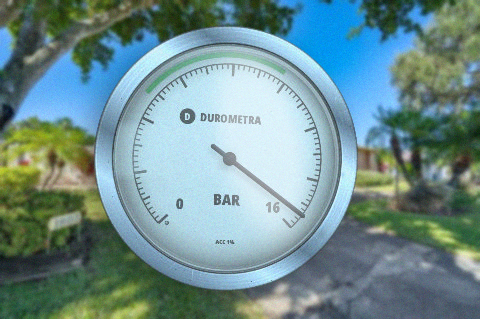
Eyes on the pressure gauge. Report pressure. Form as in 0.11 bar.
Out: 15.4 bar
